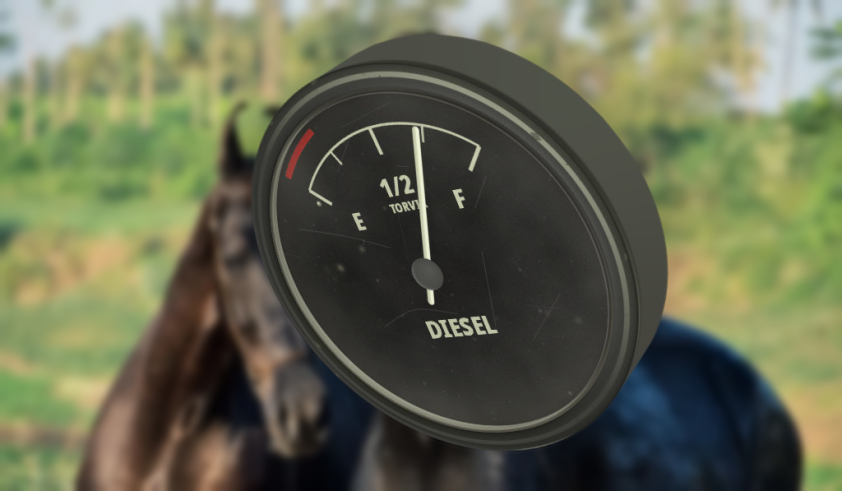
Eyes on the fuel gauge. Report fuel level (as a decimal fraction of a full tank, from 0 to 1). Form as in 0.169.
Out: 0.75
